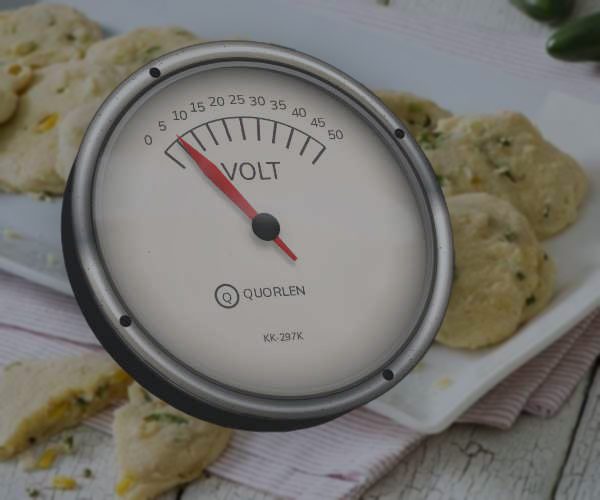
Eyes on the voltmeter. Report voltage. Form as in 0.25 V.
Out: 5 V
